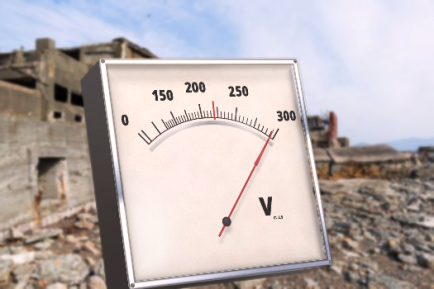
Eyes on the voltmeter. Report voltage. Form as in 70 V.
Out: 295 V
